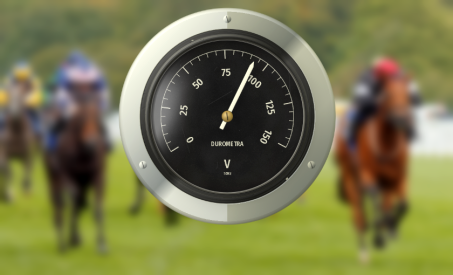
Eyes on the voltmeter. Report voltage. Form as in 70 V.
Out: 92.5 V
